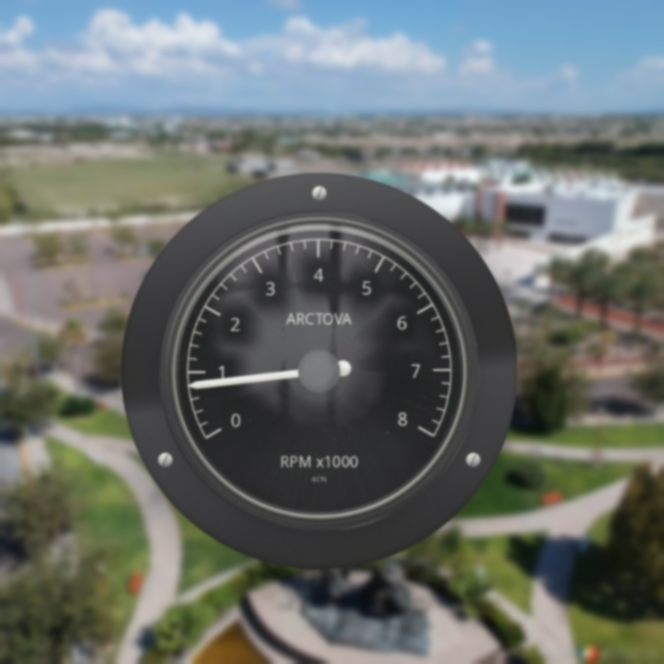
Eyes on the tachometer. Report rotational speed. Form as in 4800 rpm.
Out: 800 rpm
